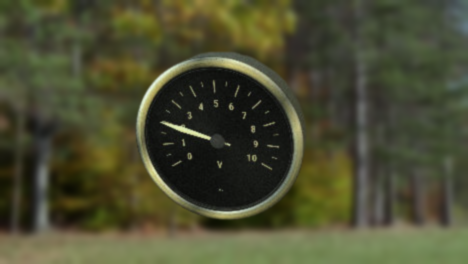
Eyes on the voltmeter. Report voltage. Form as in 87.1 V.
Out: 2 V
